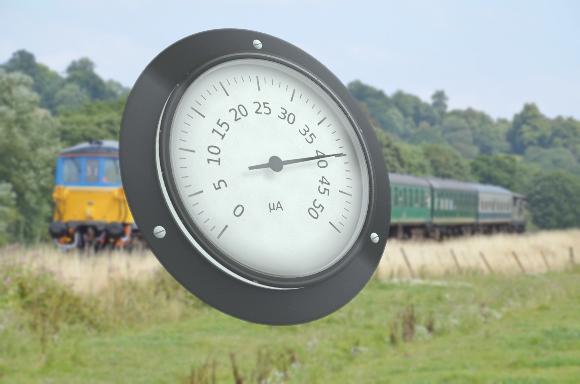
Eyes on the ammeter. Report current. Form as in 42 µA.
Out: 40 µA
